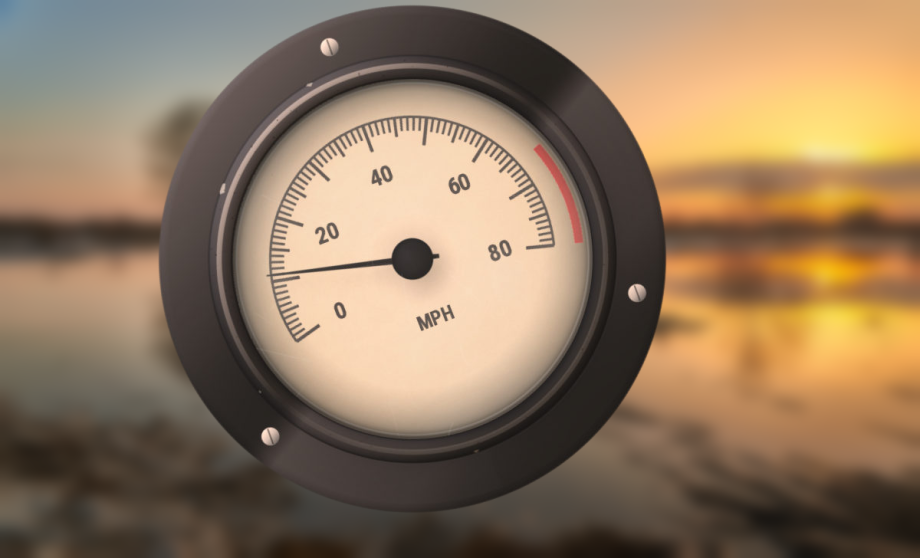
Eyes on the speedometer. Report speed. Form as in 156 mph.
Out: 11 mph
